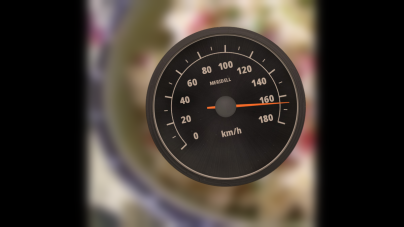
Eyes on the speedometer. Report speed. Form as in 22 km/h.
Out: 165 km/h
